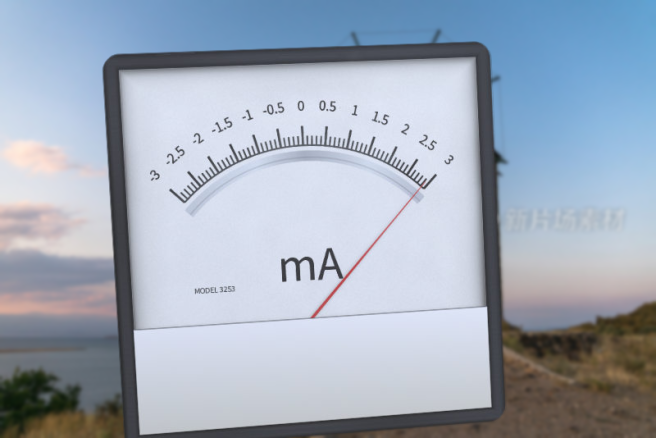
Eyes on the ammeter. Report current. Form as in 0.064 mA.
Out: 2.9 mA
